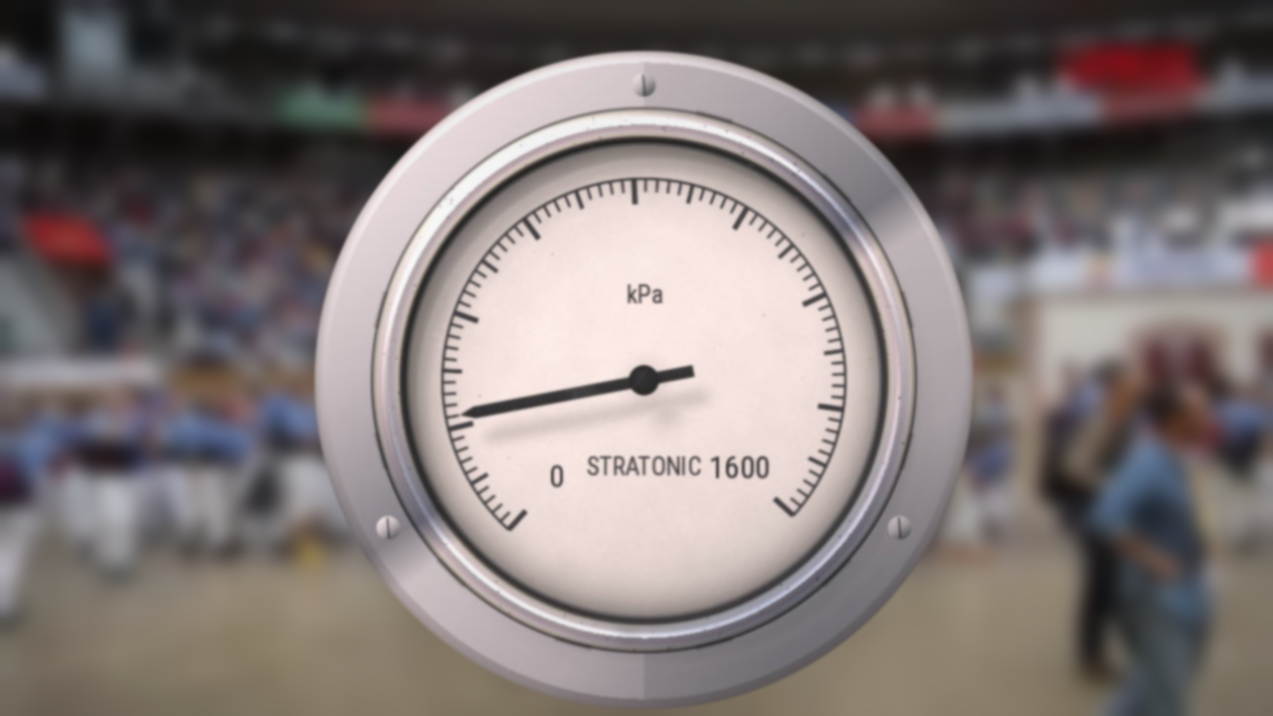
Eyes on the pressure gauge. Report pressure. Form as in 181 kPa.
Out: 220 kPa
